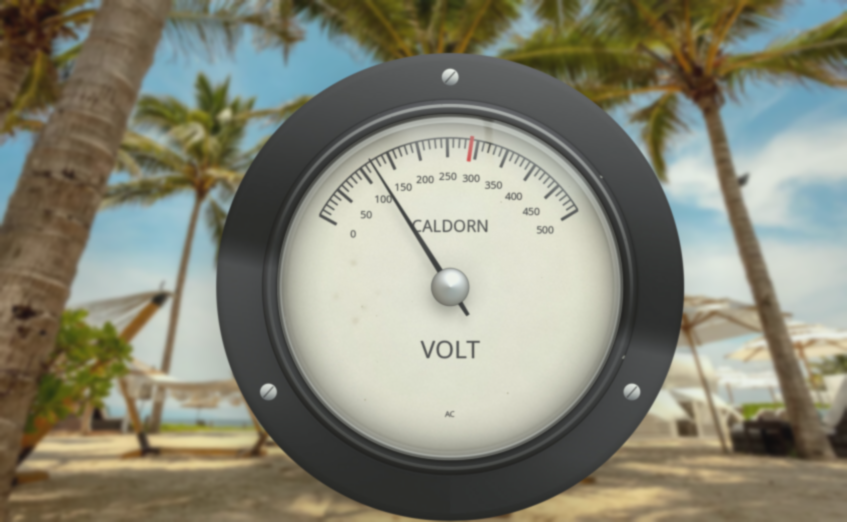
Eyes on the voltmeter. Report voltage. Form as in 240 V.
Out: 120 V
